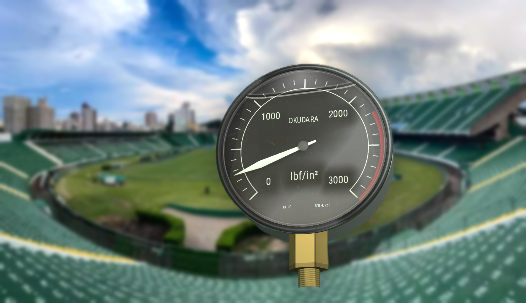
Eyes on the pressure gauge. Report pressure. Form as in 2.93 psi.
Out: 250 psi
